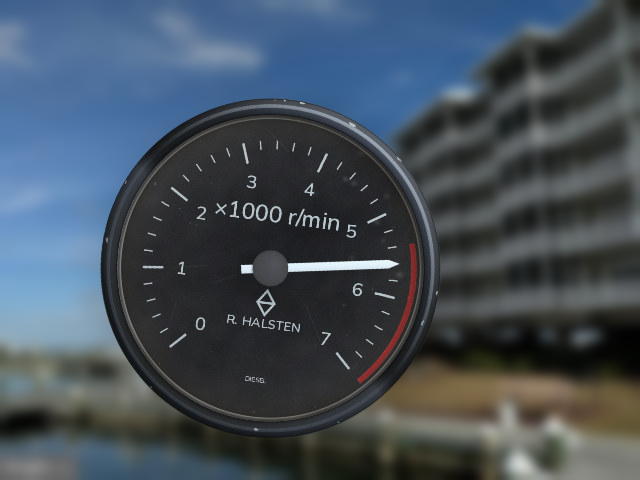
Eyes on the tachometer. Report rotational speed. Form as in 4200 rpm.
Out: 5600 rpm
